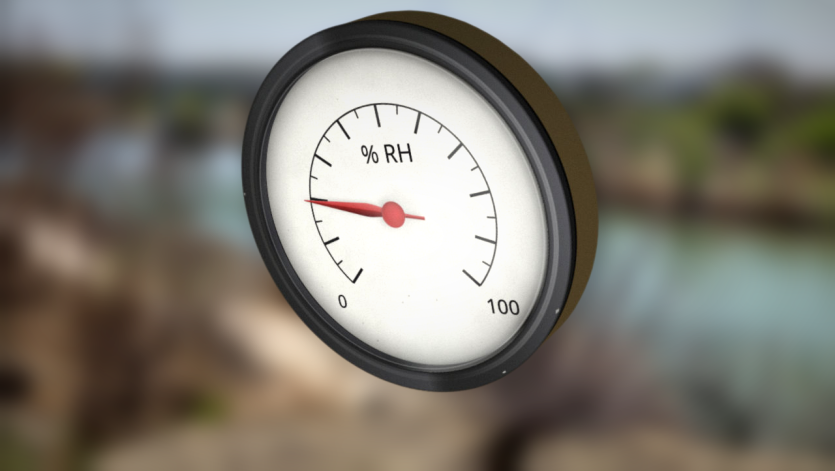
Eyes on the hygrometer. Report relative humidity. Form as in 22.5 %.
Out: 20 %
